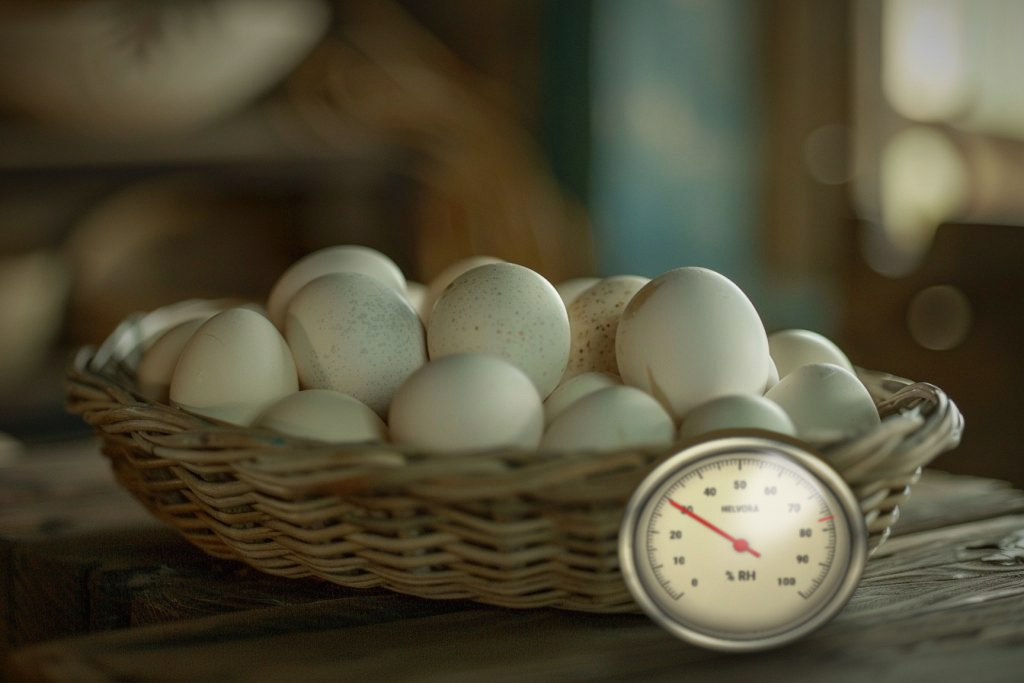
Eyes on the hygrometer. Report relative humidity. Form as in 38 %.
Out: 30 %
